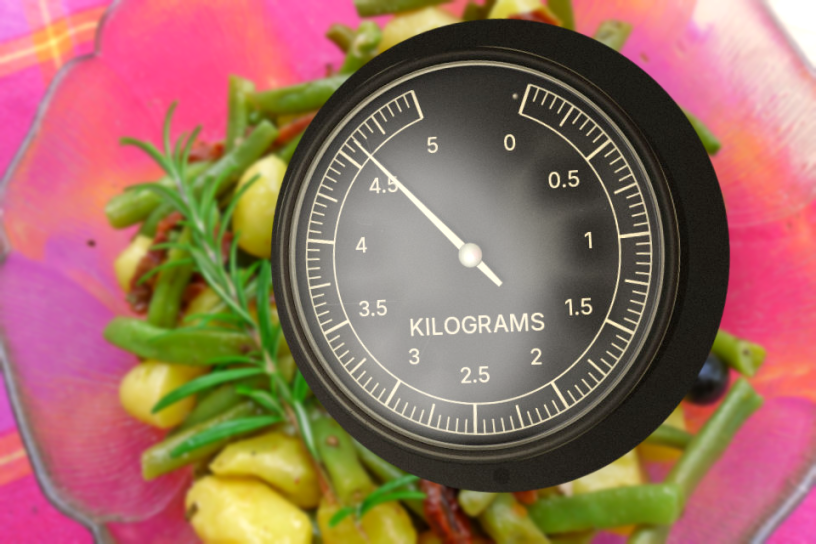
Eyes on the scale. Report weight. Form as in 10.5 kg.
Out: 4.6 kg
